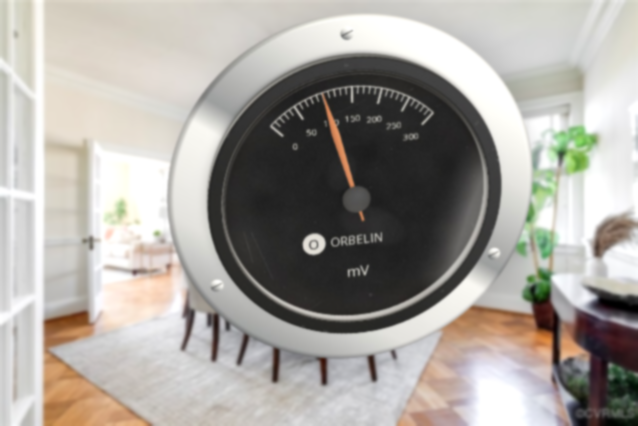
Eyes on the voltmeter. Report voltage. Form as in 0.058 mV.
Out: 100 mV
